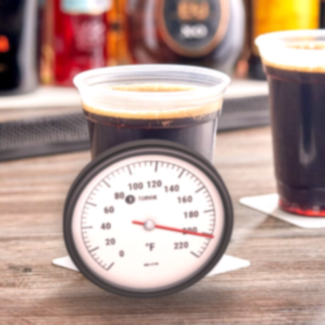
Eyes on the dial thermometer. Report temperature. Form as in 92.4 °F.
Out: 200 °F
